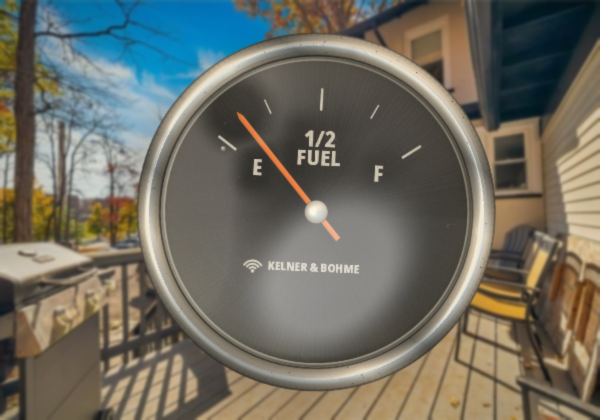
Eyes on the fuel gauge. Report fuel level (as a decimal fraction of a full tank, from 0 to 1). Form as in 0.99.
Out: 0.125
